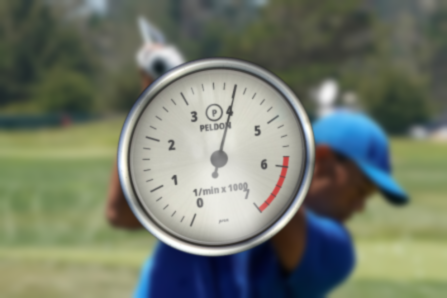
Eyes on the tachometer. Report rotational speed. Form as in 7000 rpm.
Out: 4000 rpm
